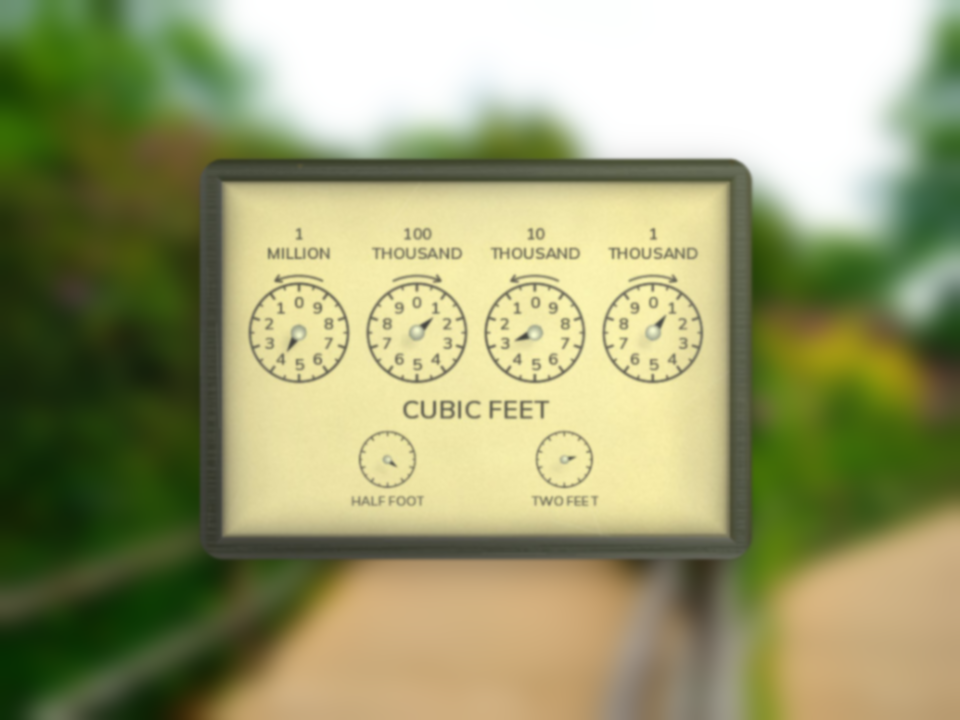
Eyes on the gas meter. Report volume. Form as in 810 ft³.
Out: 413100 ft³
